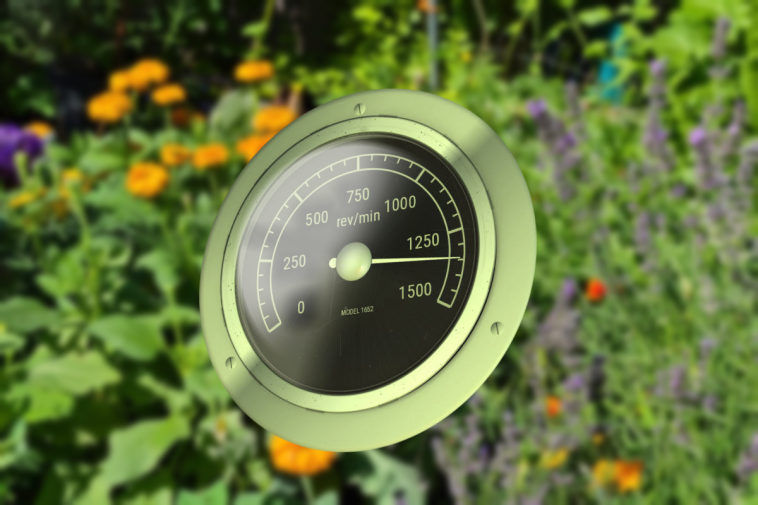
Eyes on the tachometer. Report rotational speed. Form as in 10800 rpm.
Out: 1350 rpm
